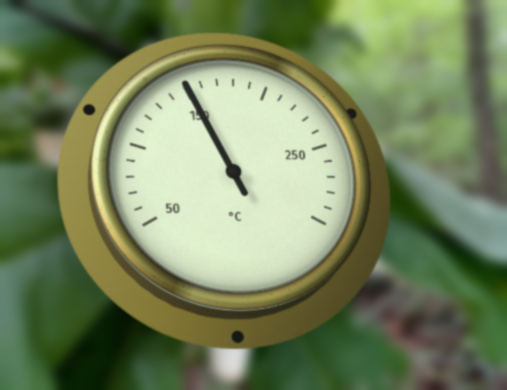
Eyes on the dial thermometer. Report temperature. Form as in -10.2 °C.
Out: 150 °C
